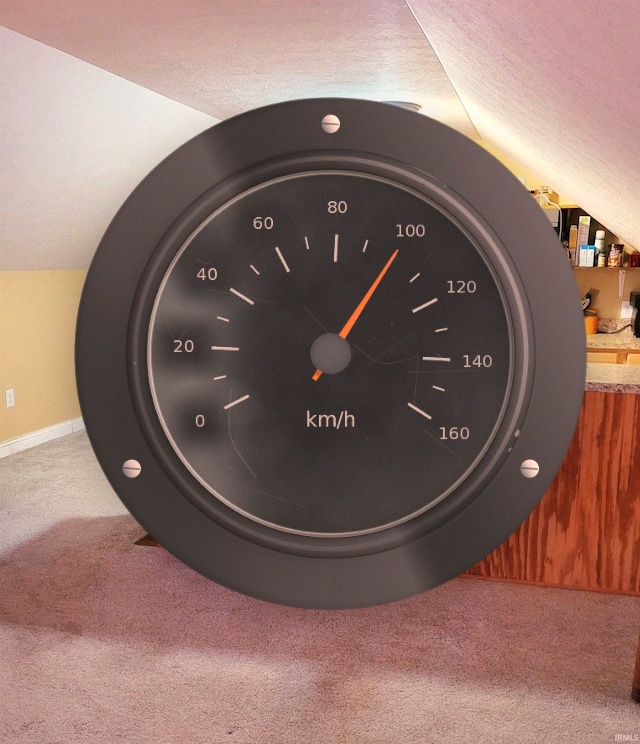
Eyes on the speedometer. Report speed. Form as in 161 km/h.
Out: 100 km/h
